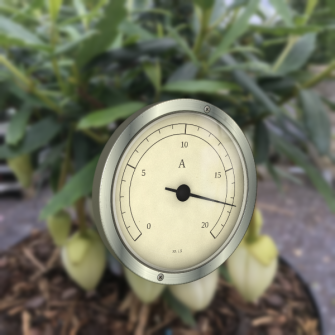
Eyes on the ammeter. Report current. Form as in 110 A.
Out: 17.5 A
